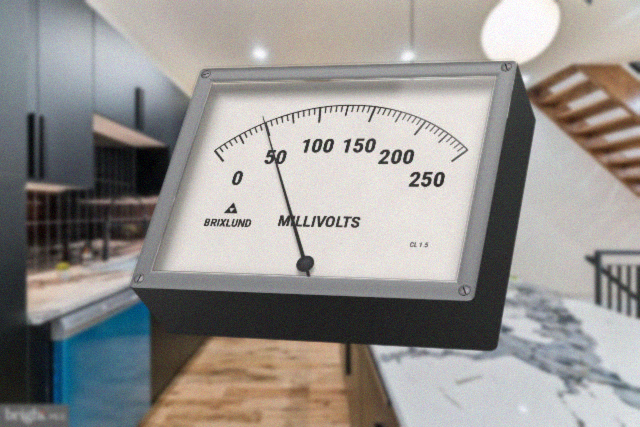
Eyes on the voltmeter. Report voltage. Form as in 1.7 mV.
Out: 50 mV
